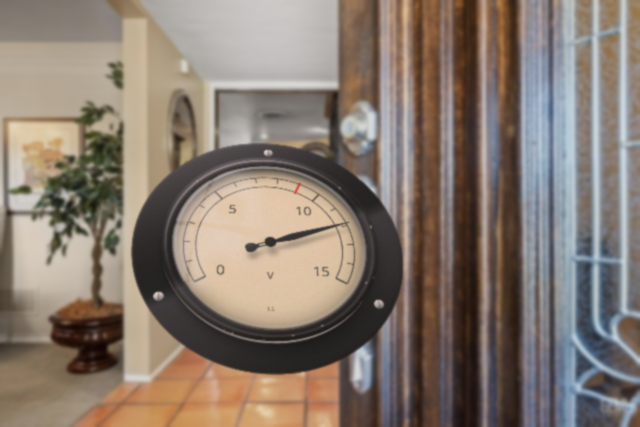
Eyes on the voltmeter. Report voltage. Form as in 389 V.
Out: 12 V
